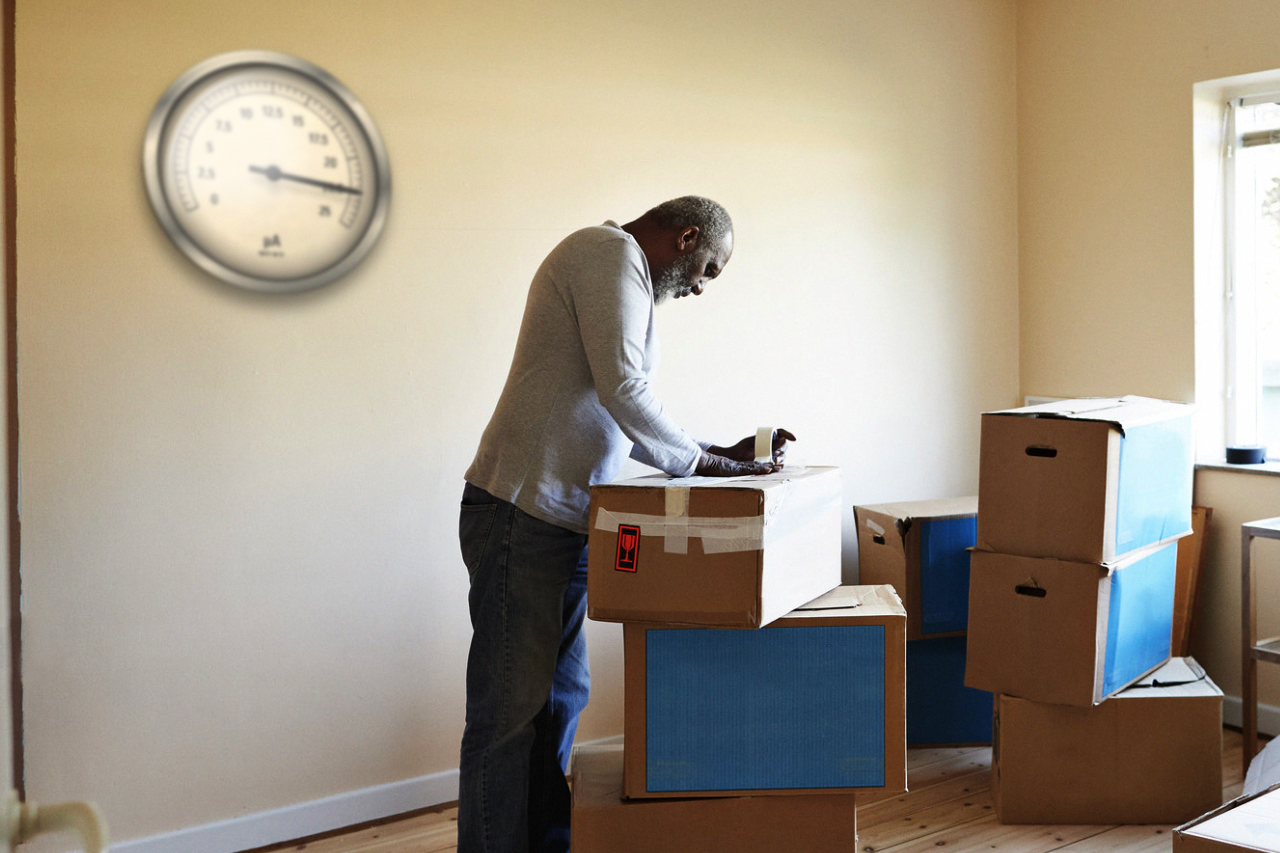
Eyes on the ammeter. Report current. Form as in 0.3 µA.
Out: 22.5 µA
